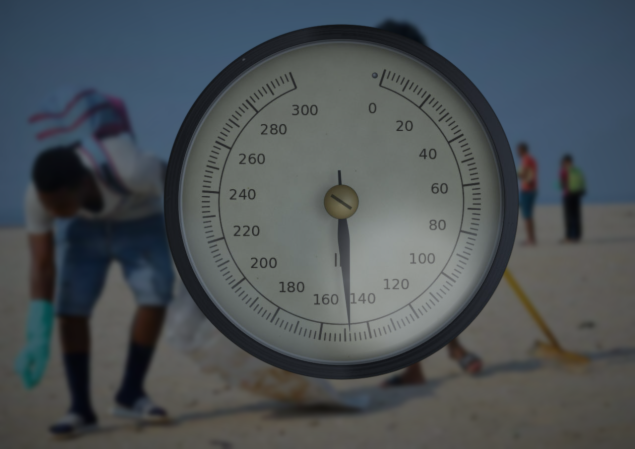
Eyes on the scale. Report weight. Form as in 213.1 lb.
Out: 148 lb
